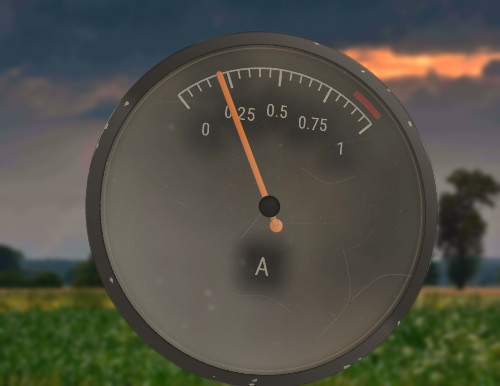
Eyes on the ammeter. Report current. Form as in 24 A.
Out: 0.2 A
